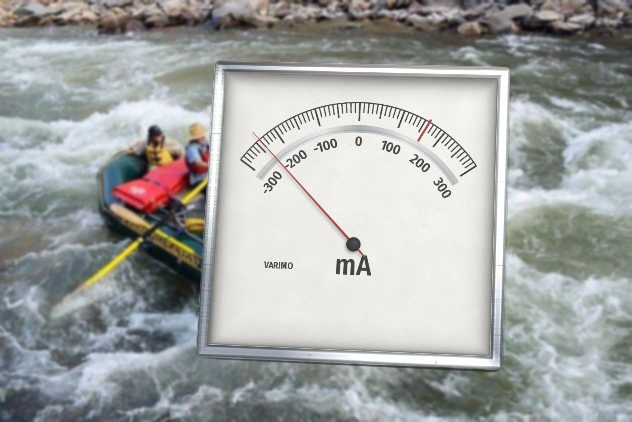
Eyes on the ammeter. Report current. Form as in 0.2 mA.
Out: -240 mA
